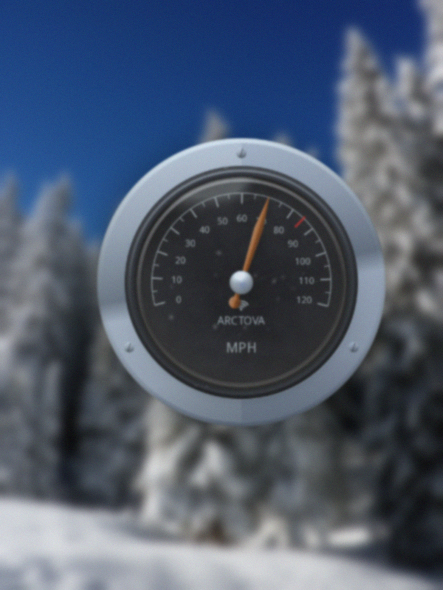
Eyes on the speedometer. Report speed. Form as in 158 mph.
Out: 70 mph
